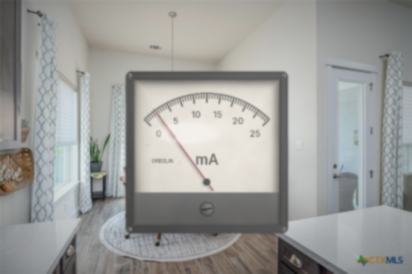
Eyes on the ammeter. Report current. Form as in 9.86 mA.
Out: 2.5 mA
